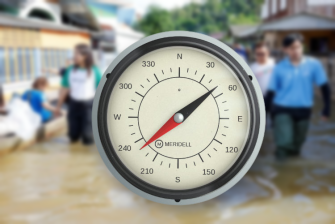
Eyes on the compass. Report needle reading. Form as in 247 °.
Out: 230 °
